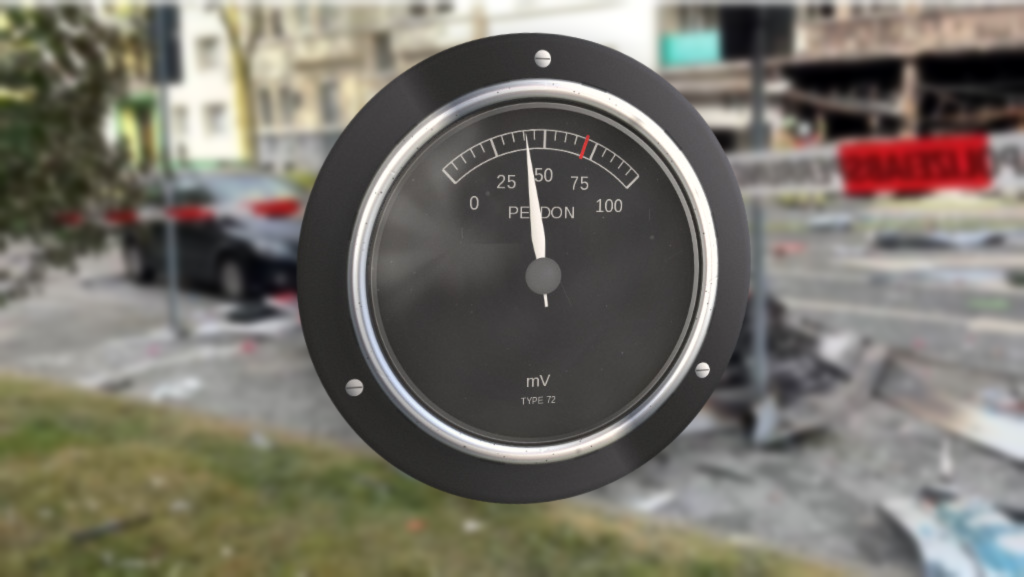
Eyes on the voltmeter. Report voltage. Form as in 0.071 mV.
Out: 40 mV
